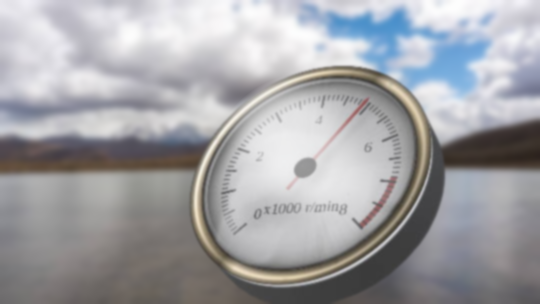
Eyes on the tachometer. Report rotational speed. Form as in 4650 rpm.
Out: 5000 rpm
